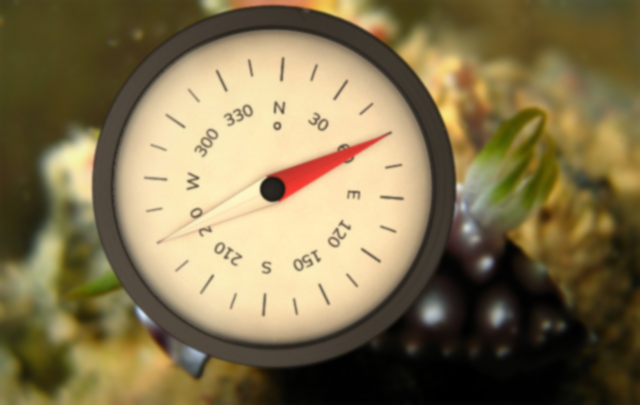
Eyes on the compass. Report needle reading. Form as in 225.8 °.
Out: 60 °
